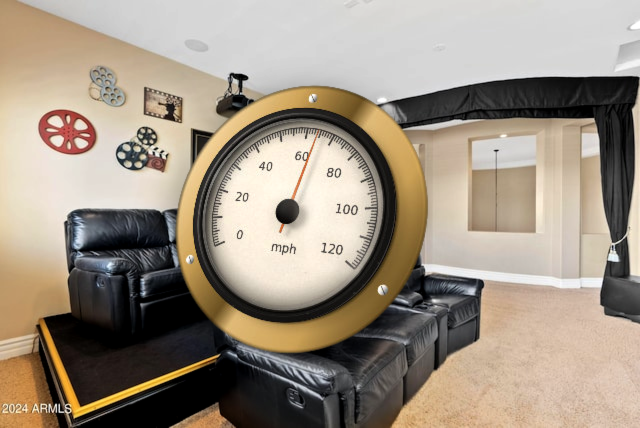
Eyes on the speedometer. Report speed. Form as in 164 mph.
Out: 65 mph
